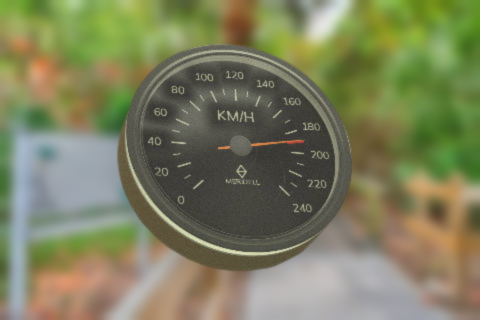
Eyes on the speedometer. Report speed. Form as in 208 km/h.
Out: 190 km/h
